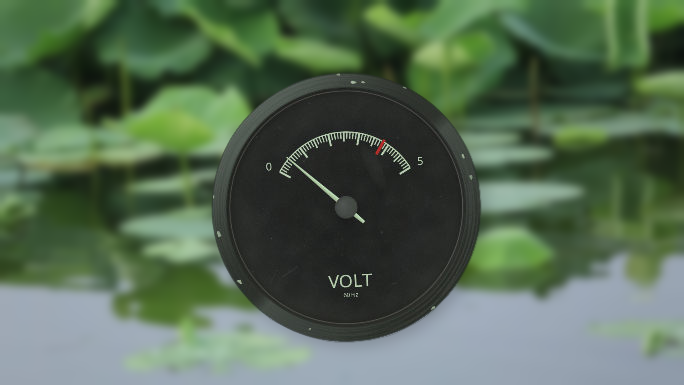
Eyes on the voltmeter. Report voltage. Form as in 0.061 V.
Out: 0.5 V
